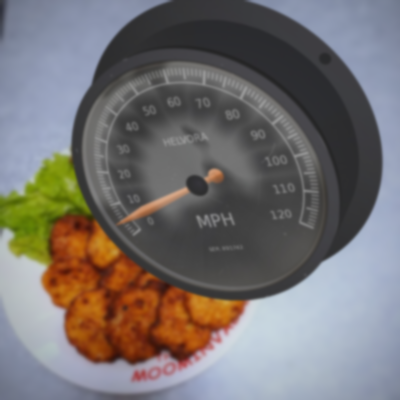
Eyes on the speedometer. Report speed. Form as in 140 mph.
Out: 5 mph
